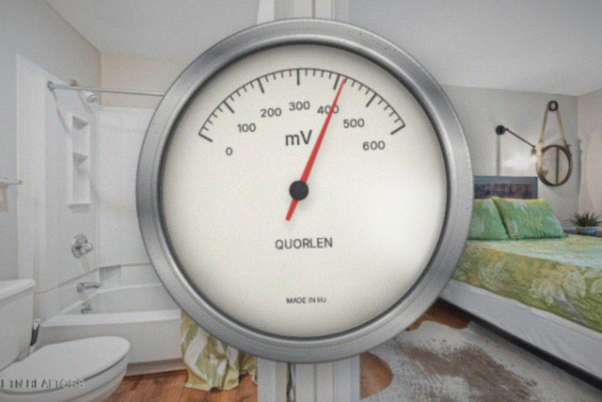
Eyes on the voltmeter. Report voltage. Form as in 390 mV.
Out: 420 mV
